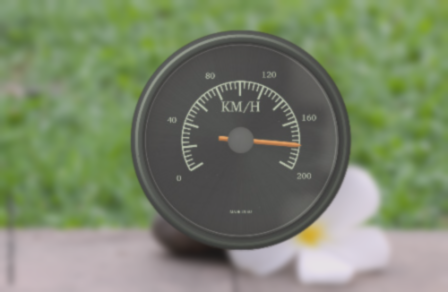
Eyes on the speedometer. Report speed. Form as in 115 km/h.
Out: 180 km/h
